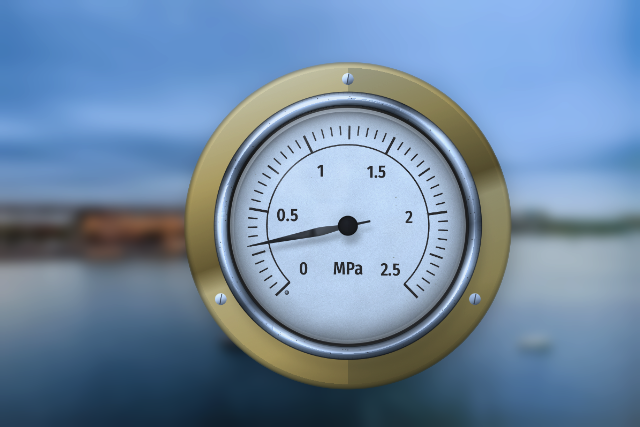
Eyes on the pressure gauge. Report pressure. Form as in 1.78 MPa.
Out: 0.3 MPa
